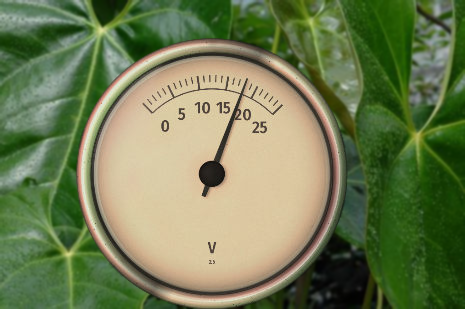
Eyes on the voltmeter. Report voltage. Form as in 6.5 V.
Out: 18 V
